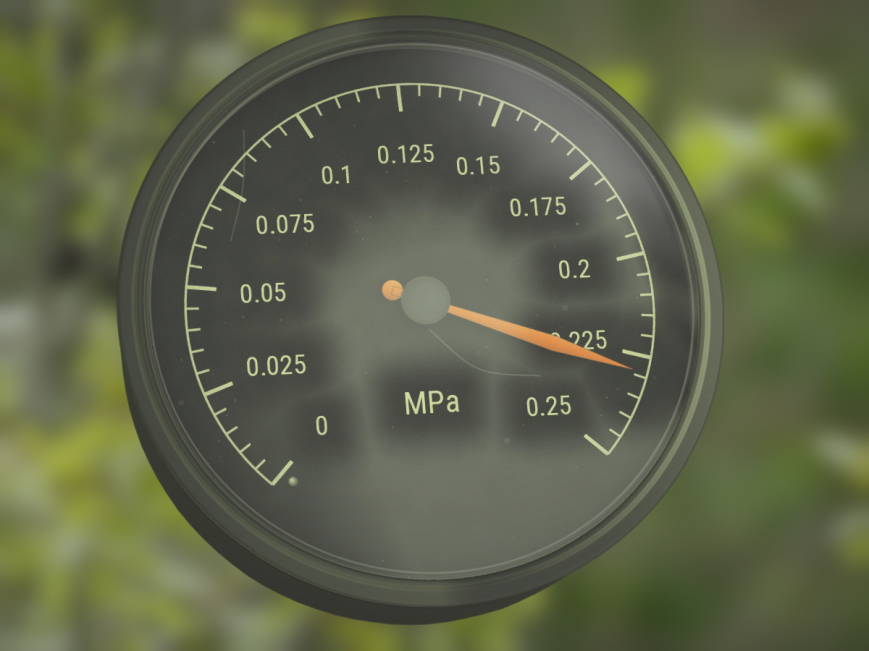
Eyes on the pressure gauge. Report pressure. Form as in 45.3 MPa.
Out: 0.23 MPa
